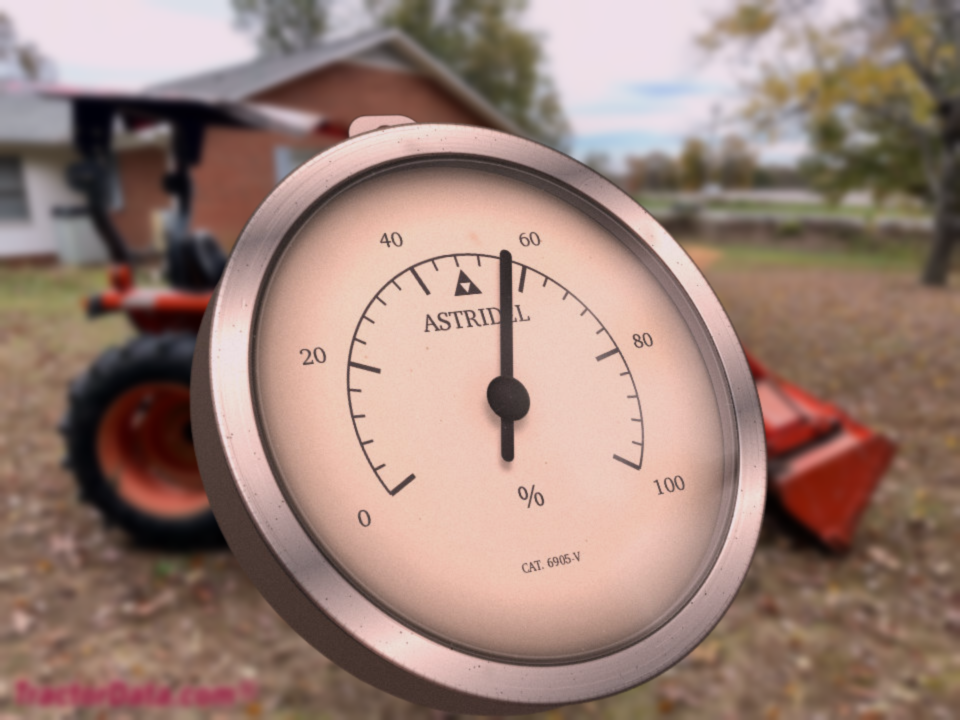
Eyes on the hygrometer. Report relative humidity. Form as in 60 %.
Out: 56 %
